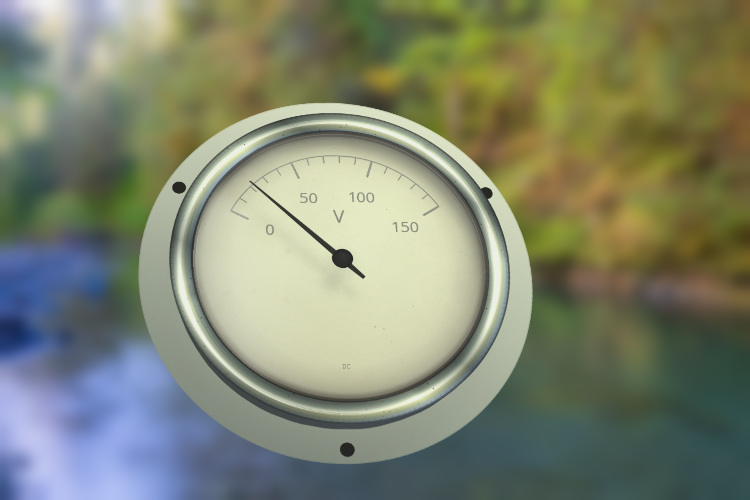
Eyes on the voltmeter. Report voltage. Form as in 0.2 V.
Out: 20 V
